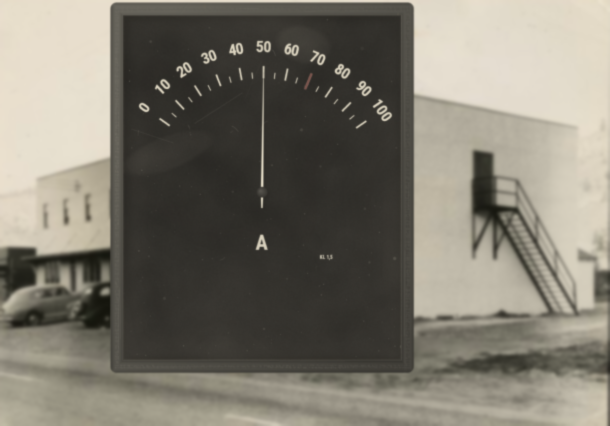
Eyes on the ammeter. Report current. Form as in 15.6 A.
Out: 50 A
